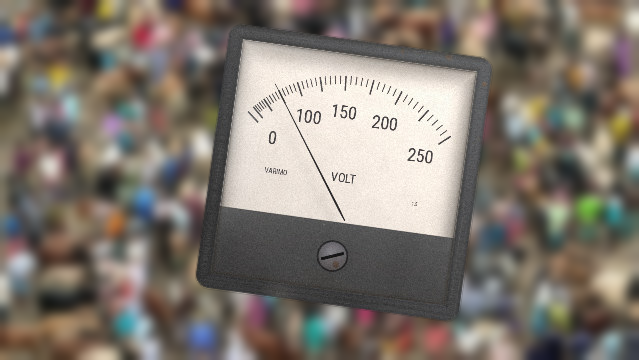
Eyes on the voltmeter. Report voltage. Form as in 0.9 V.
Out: 75 V
